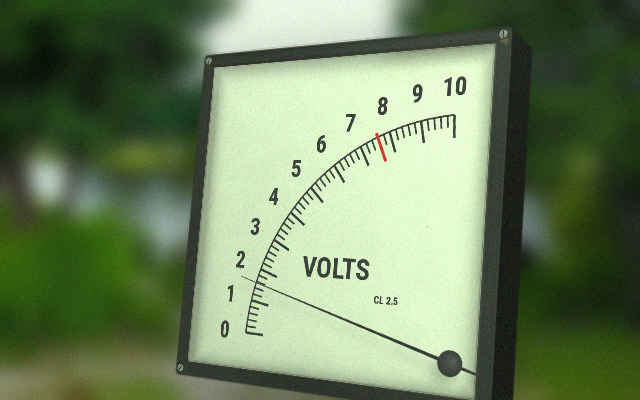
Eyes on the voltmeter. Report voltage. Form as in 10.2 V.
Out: 1.6 V
